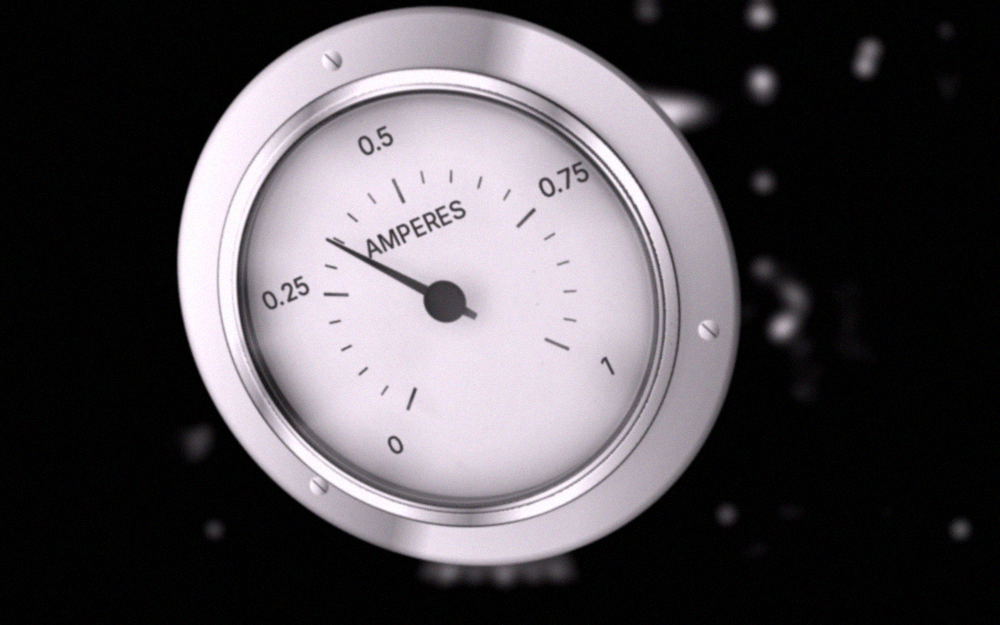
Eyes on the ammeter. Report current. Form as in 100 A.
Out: 0.35 A
